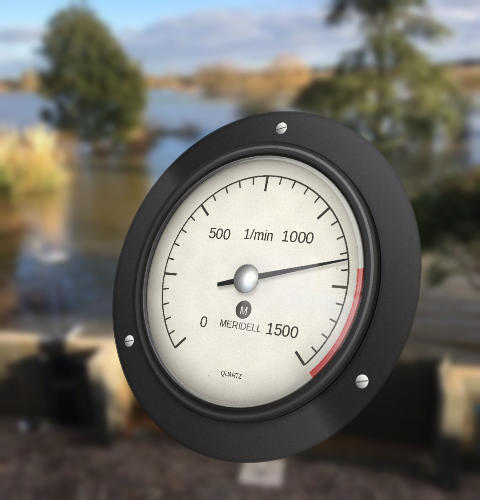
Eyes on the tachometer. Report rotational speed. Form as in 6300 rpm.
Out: 1175 rpm
